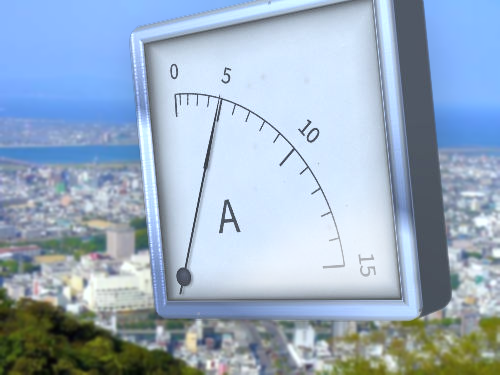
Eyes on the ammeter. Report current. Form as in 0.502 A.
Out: 5 A
